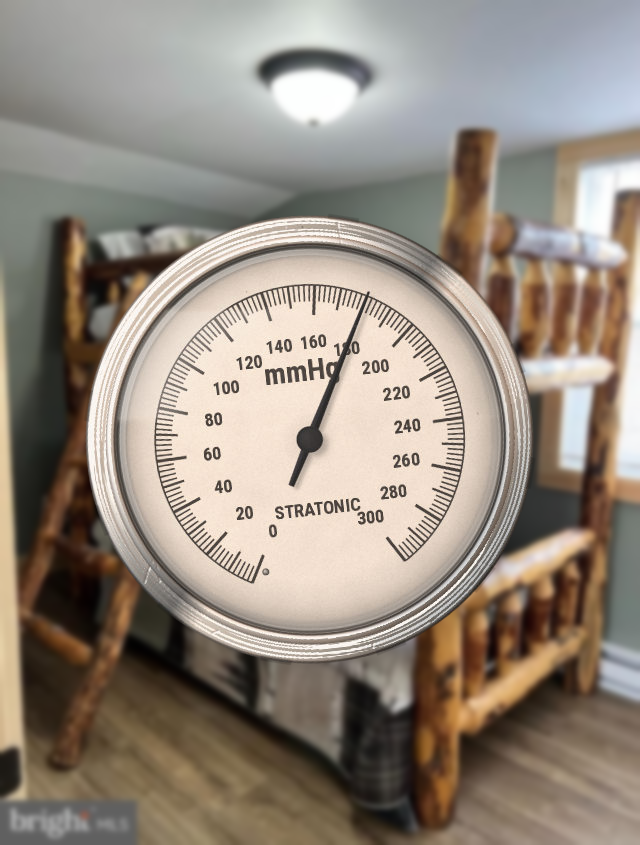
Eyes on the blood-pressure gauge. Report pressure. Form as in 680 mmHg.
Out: 180 mmHg
